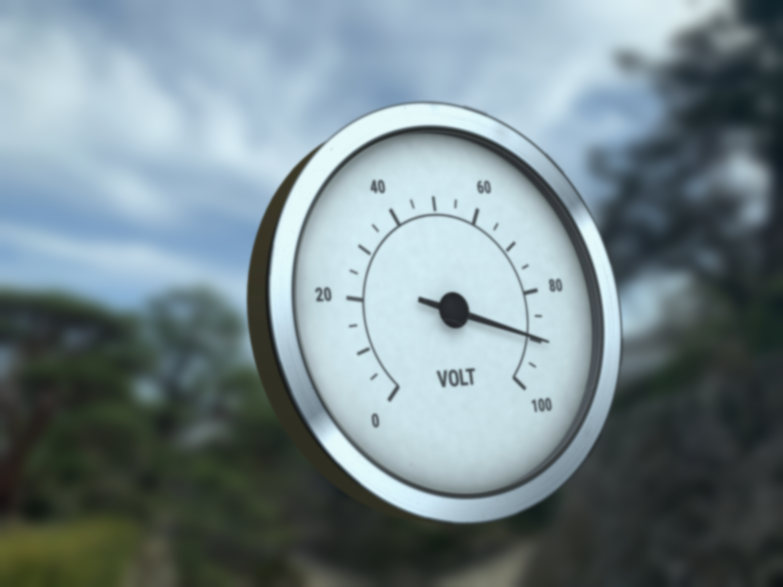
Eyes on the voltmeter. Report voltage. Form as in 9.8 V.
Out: 90 V
